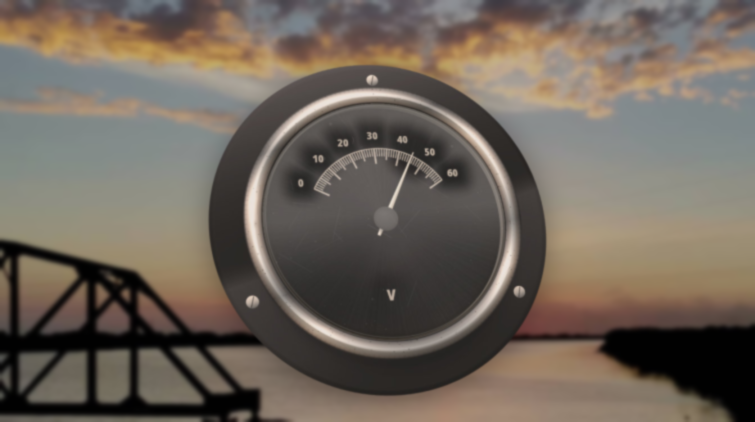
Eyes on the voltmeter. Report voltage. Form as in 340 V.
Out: 45 V
